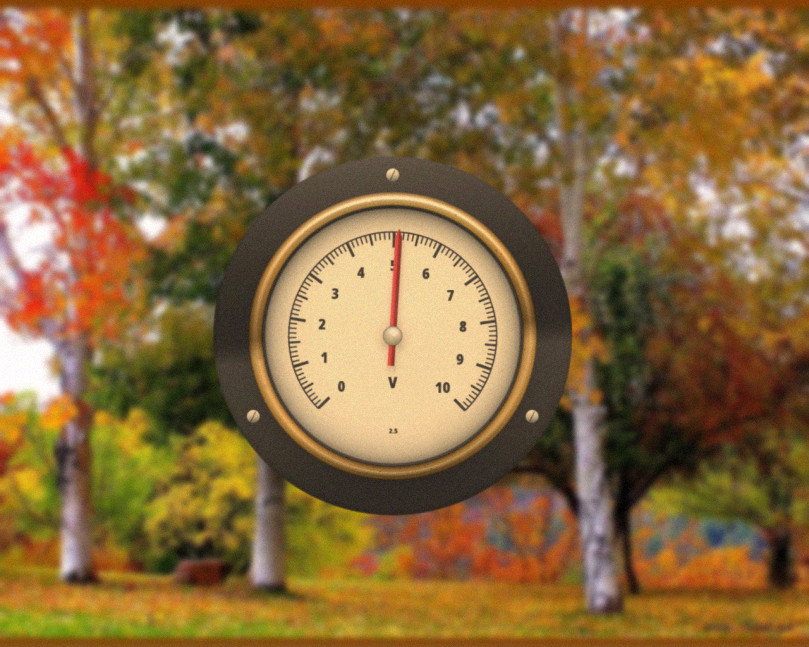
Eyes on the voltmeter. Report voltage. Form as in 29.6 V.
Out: 5.1 V
